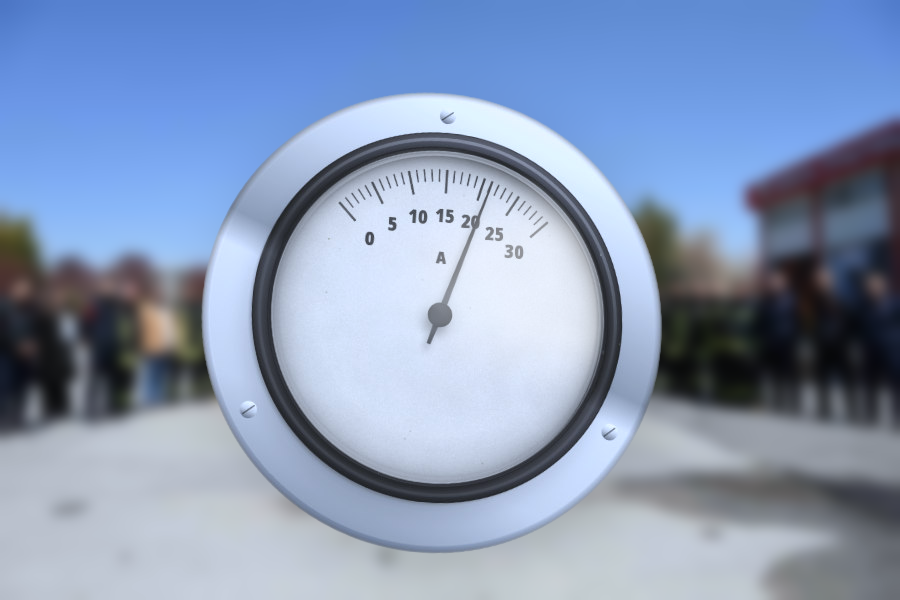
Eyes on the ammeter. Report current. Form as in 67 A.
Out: 21 A
